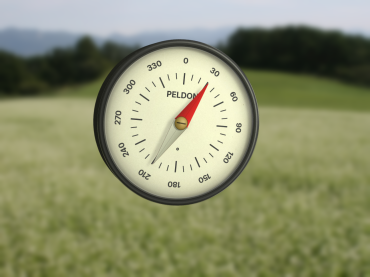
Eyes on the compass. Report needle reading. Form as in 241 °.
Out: 30 °
